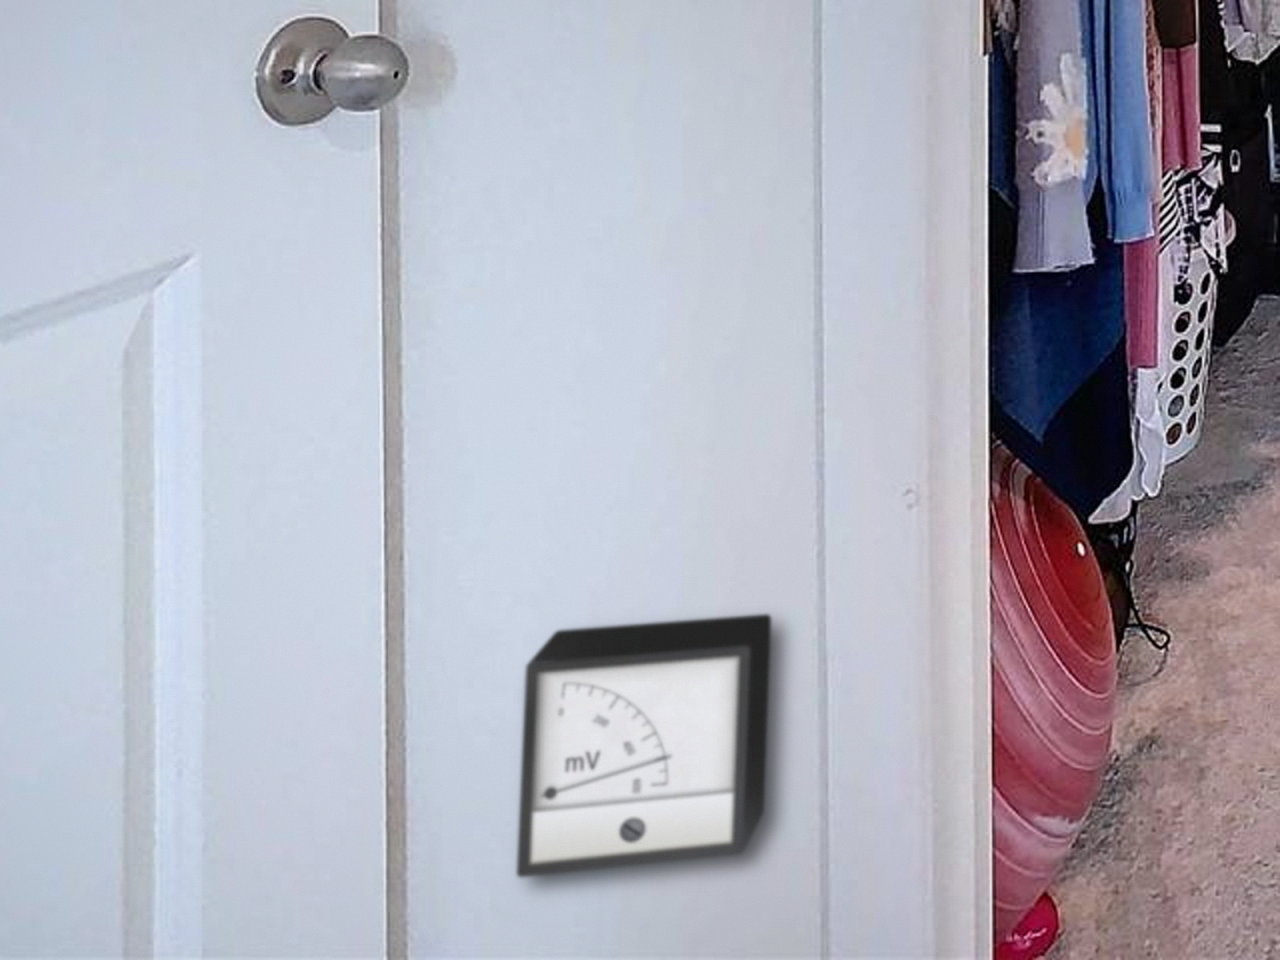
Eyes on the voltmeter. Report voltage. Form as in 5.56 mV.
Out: 500 mV
